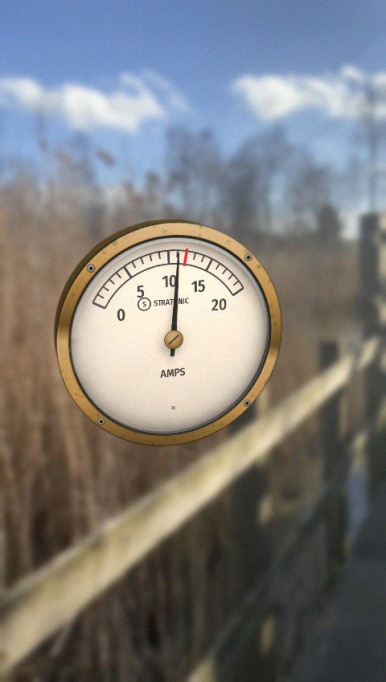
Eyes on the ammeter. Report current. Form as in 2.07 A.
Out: 11 A
